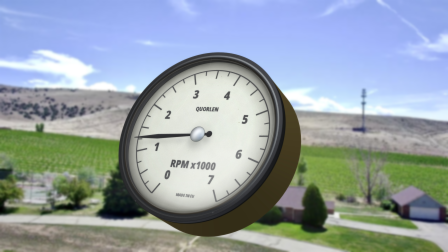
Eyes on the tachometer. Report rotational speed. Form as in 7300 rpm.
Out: 1250 rpm
